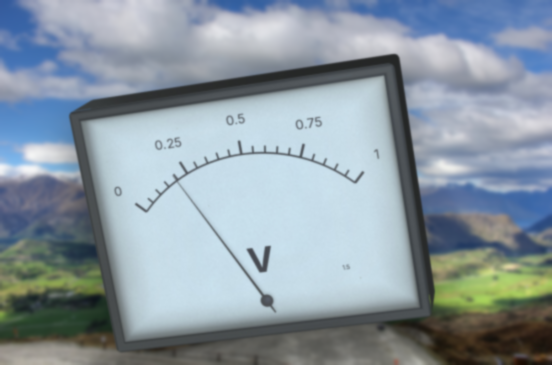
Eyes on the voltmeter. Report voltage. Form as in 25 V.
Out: 0.2 V
